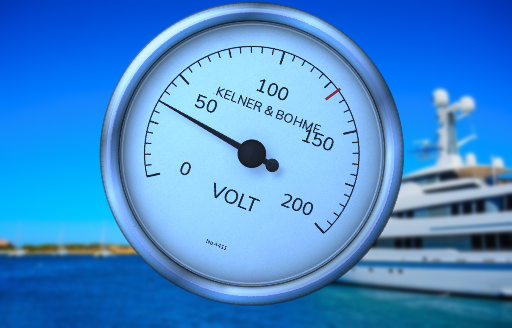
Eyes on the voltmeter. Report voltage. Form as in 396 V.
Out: 35 V
